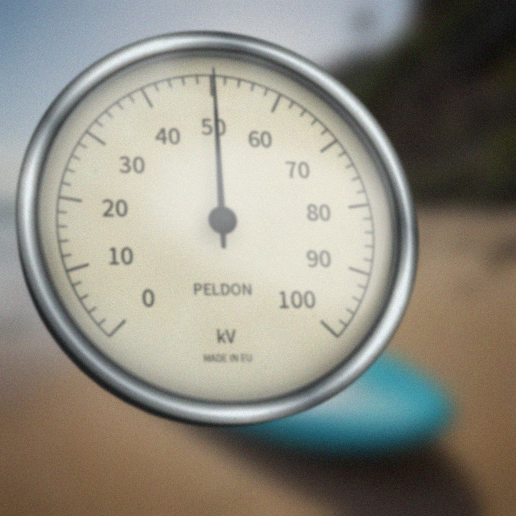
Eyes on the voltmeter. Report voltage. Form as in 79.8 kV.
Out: 50 kV
